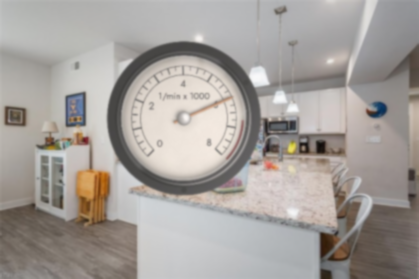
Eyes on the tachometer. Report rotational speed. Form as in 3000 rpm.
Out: 6000 rpm
